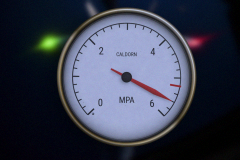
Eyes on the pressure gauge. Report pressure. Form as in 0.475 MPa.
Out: 5.6 MPa
